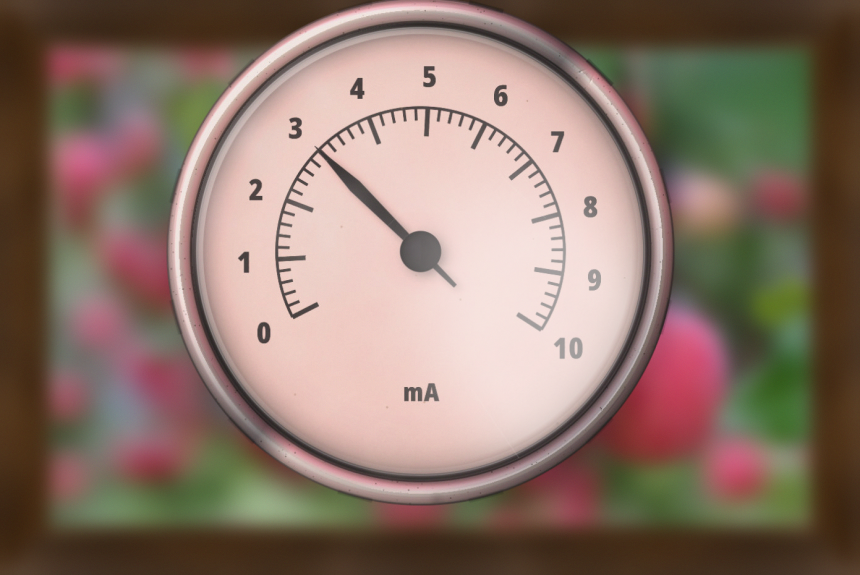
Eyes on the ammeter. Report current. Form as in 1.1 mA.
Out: 3 mA
